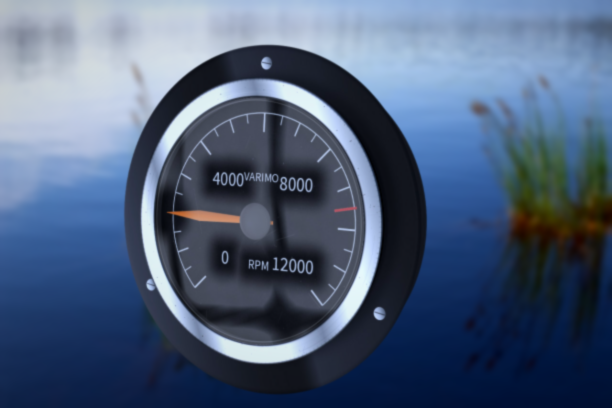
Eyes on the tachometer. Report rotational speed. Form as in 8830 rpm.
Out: 2000 rpm
